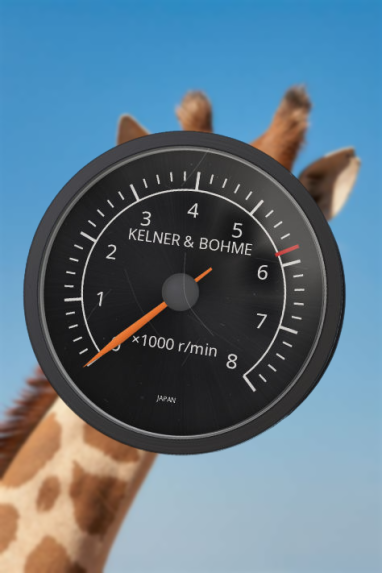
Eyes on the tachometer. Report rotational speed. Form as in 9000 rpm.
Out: 0 rpm
